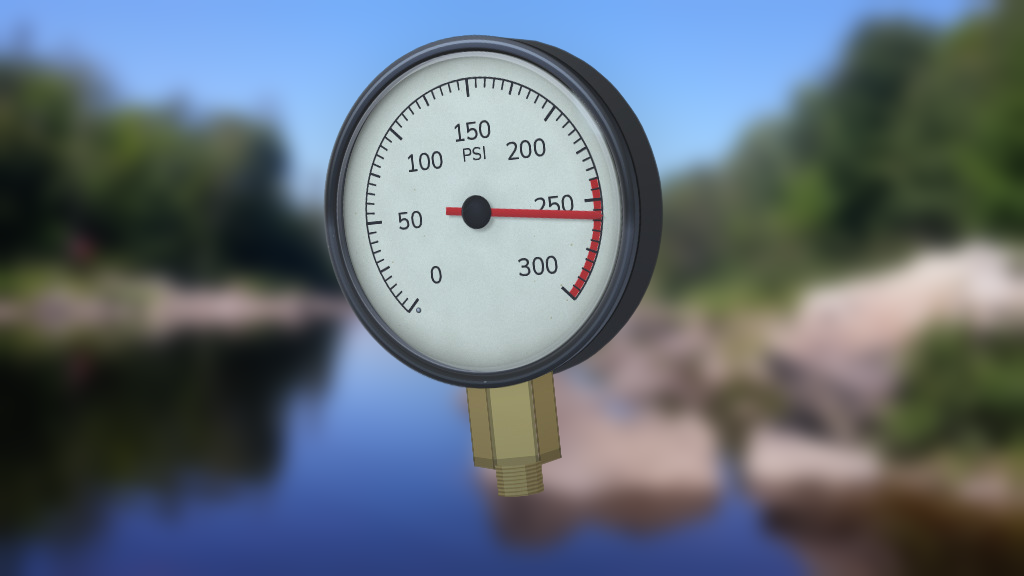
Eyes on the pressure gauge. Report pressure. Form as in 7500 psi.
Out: 257.5 psi
